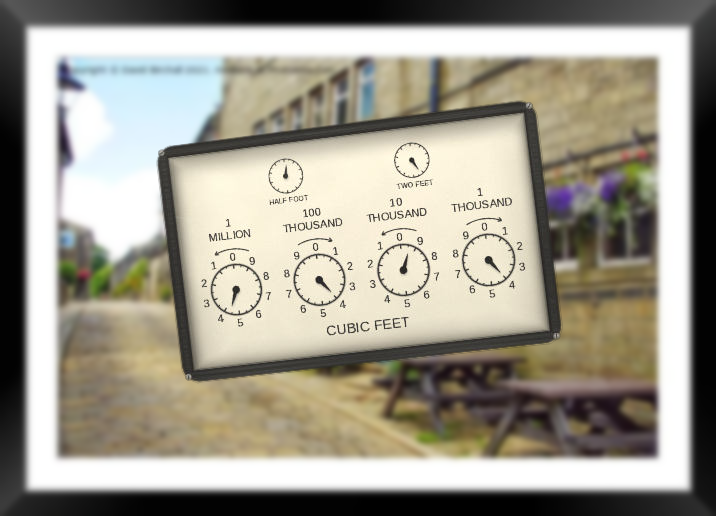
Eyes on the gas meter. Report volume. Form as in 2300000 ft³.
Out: 439400 ft³
